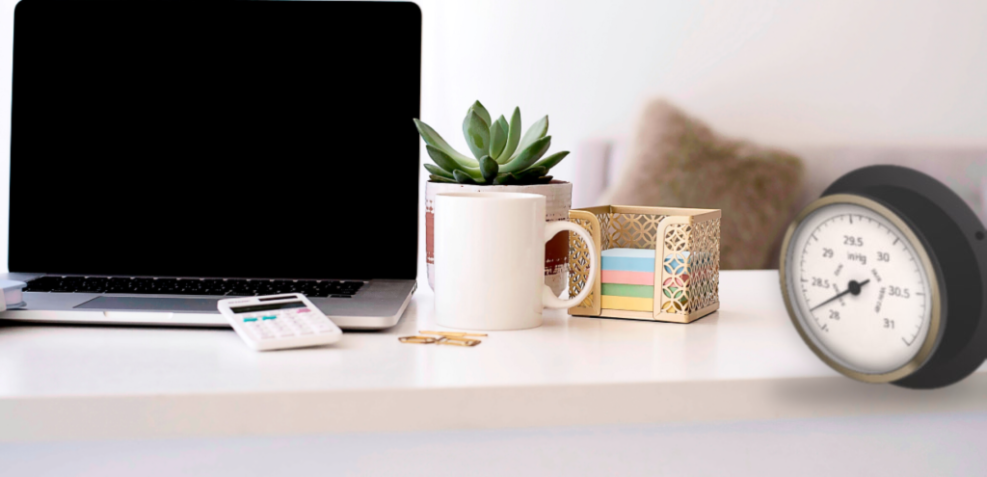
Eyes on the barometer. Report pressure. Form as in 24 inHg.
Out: 28.2 inHg
